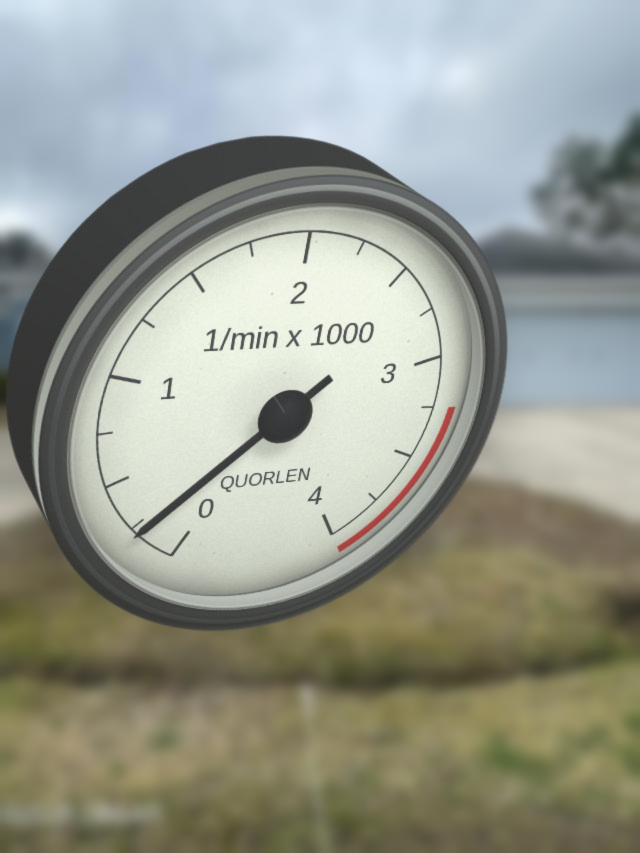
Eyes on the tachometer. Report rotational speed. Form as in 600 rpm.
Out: 250 rpm
